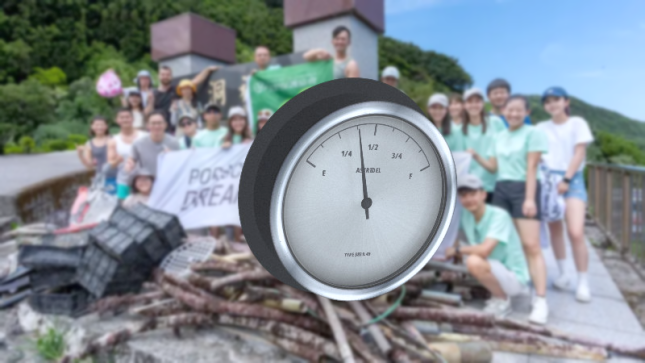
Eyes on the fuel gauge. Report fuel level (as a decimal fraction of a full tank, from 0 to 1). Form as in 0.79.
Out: 0.375
